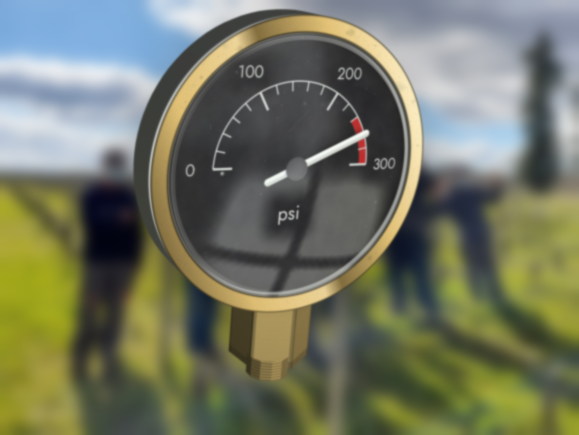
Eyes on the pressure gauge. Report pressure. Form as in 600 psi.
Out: 260 psi
